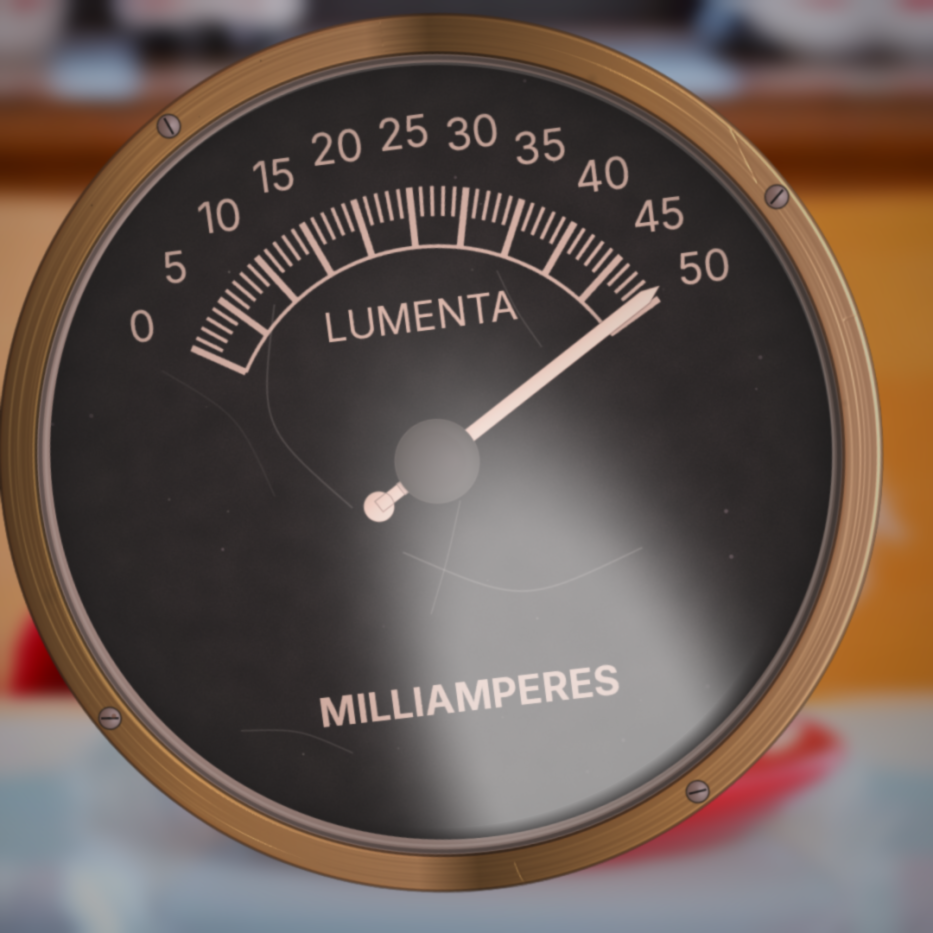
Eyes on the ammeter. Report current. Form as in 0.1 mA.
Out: 49 mA
